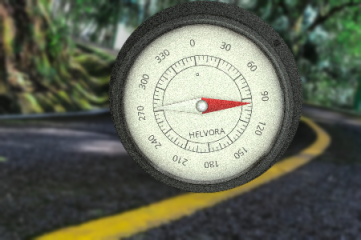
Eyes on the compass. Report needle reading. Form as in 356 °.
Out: 95 °
